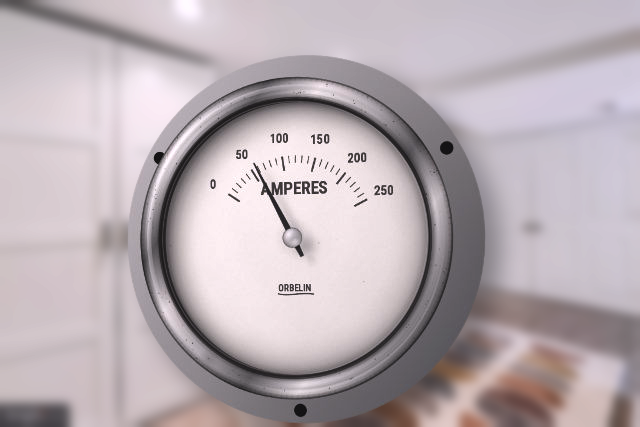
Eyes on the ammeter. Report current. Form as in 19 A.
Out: 60 A
